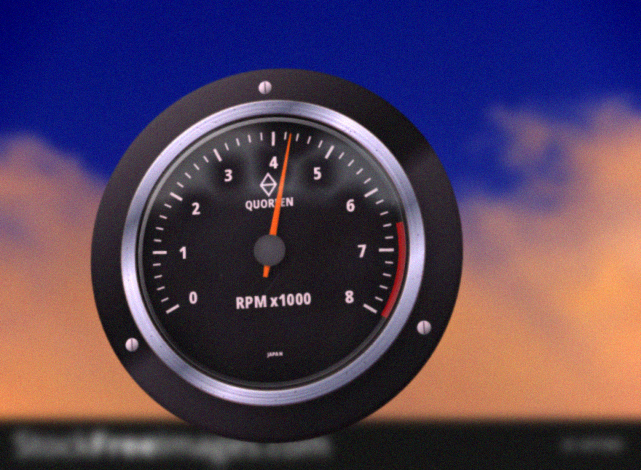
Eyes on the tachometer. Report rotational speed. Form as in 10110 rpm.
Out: 4300 rpm
